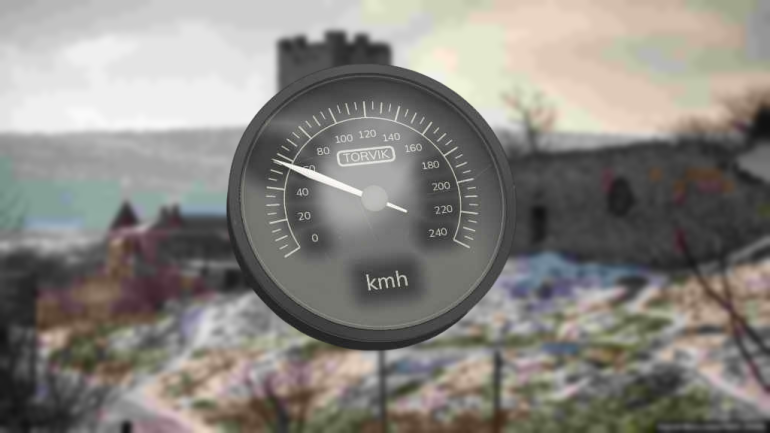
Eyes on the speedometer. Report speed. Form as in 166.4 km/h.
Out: 55 km/h
